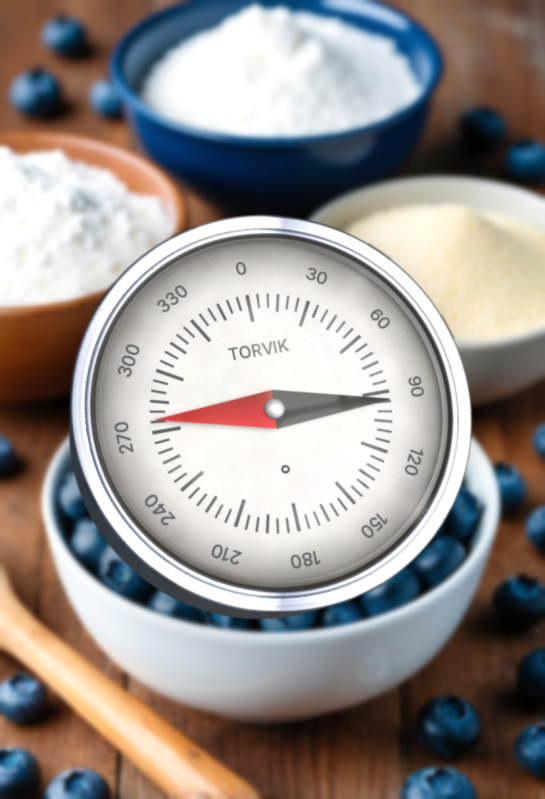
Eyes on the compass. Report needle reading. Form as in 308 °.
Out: 275 °
